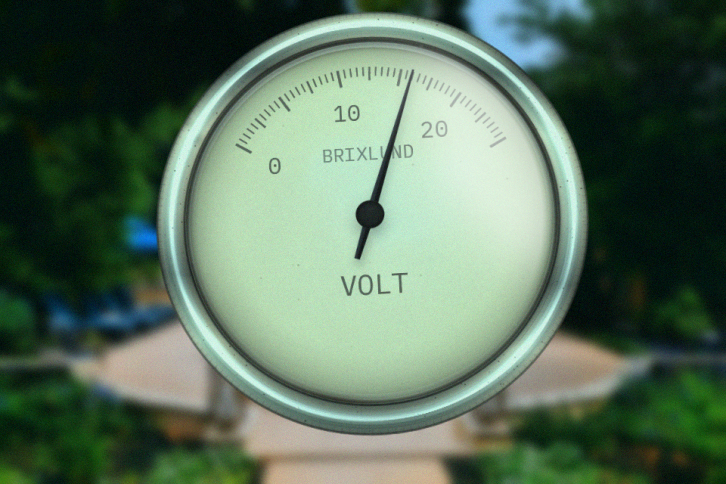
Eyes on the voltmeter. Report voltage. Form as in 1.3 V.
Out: 16 V
